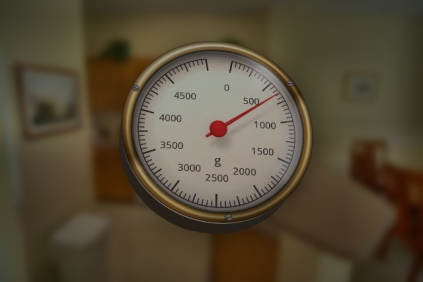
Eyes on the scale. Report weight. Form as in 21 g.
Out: 650 g
